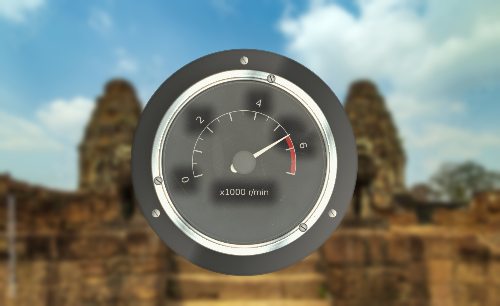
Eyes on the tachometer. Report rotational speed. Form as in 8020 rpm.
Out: 5500 rpm
